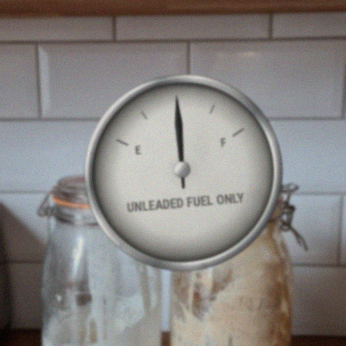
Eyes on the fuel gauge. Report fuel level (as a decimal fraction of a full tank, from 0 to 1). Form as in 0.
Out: 0.5
